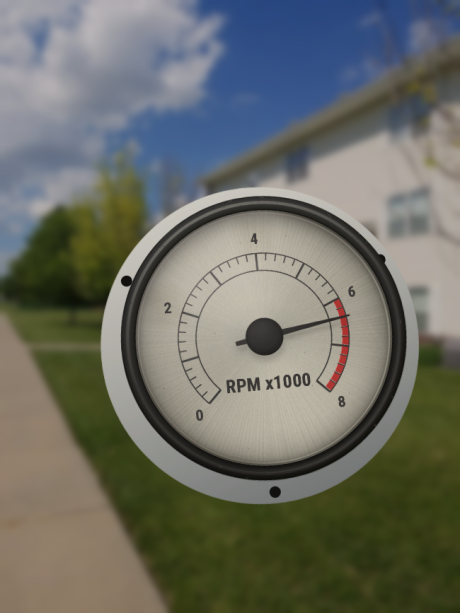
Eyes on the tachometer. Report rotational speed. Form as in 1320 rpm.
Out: 6400 rpm
